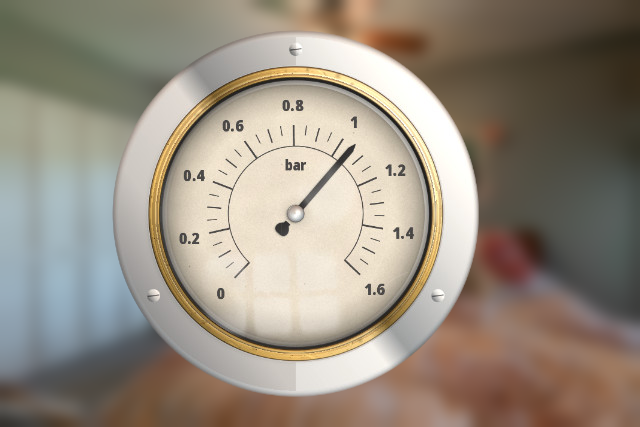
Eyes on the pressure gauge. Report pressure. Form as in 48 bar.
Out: 1.05 bar
